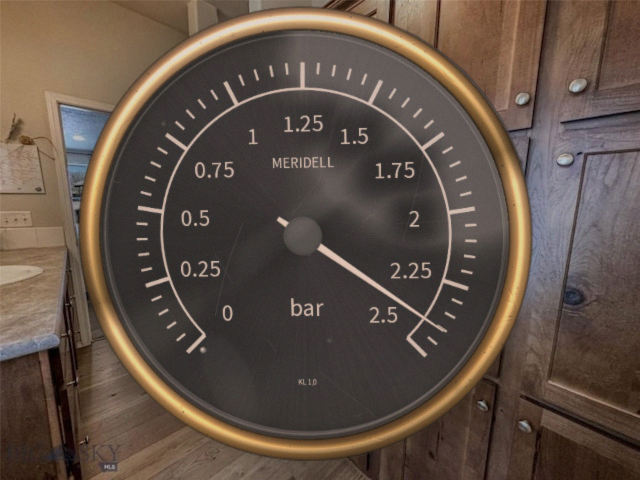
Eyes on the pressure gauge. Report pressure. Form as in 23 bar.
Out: 2.4 bar
